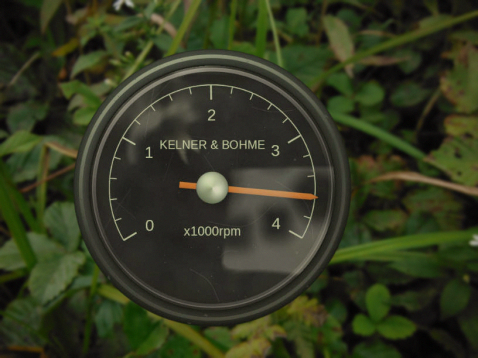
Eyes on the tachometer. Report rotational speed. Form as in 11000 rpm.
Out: 3600 rpm
